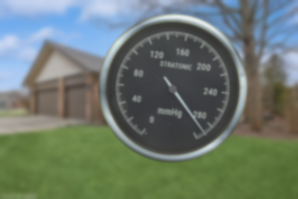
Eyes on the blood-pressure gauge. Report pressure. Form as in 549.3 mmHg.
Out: 290 mmHg
